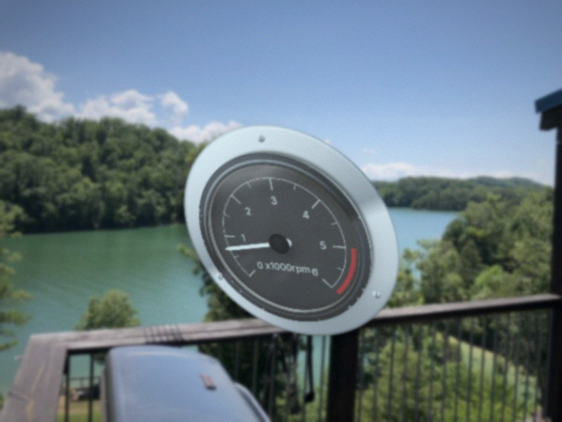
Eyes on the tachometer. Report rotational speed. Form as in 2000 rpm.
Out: 750 rpm
